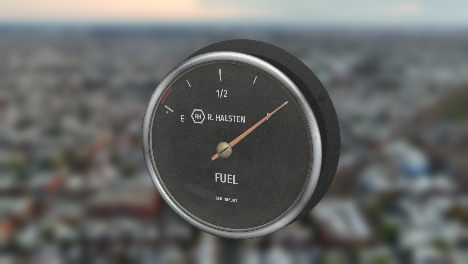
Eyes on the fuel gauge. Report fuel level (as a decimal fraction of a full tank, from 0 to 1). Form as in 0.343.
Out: 1
